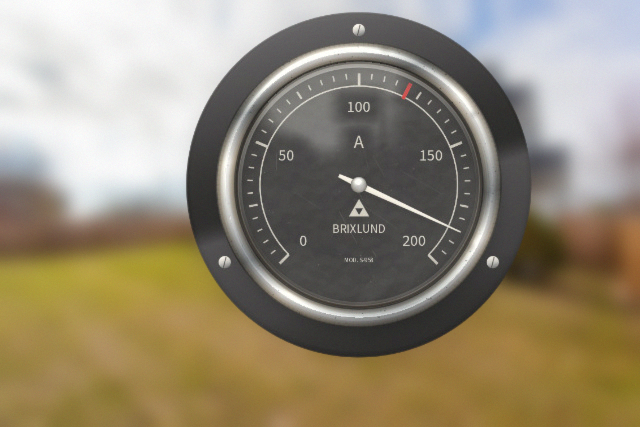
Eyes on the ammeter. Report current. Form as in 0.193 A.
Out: 185 A
